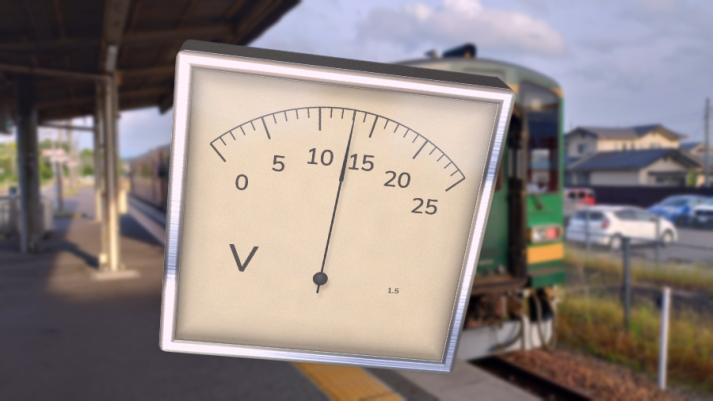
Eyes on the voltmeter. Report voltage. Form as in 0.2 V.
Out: 13 V
